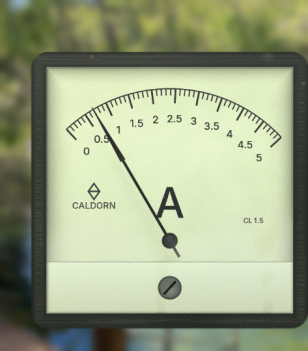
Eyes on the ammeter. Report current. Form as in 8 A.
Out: 0.7 A
